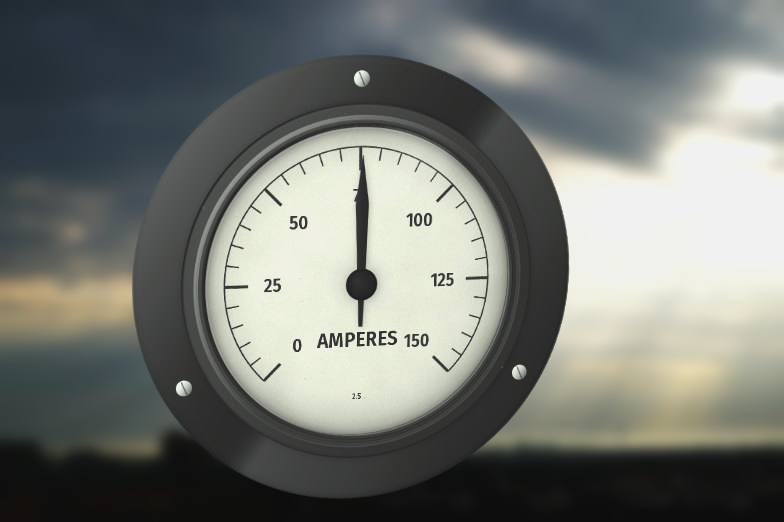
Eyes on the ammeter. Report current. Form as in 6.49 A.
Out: 75 A
